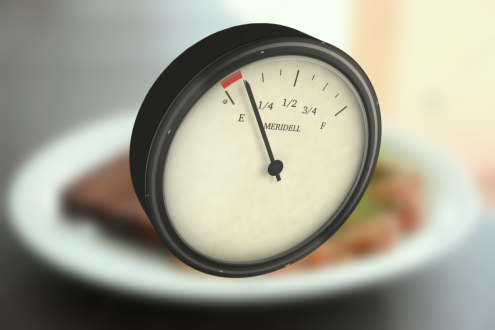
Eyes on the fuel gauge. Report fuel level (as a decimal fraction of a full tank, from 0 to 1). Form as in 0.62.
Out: 0.125
